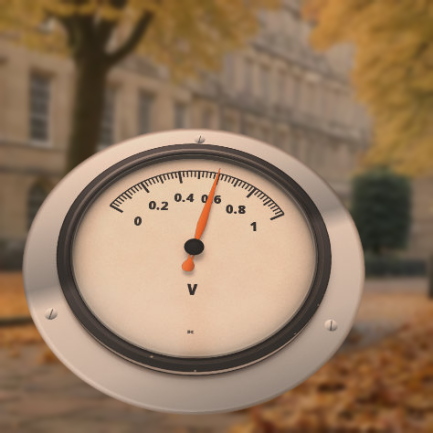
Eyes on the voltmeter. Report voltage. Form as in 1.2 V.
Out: 0.6 V
